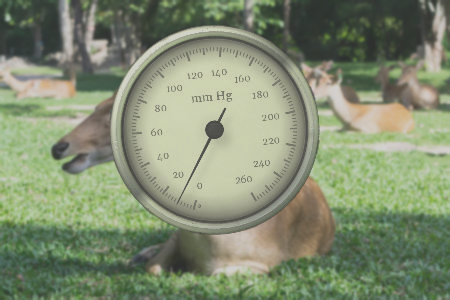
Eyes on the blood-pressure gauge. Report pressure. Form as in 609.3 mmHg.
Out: 10 mmHg
